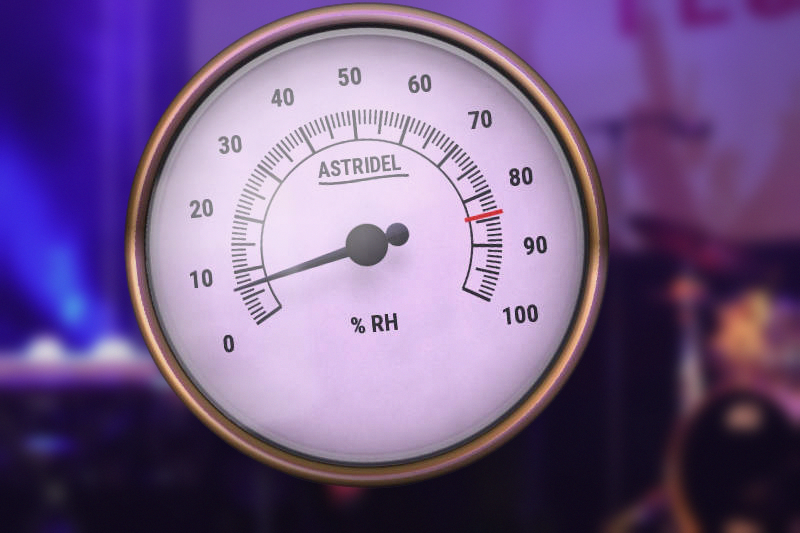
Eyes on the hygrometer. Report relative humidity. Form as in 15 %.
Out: 7 %
